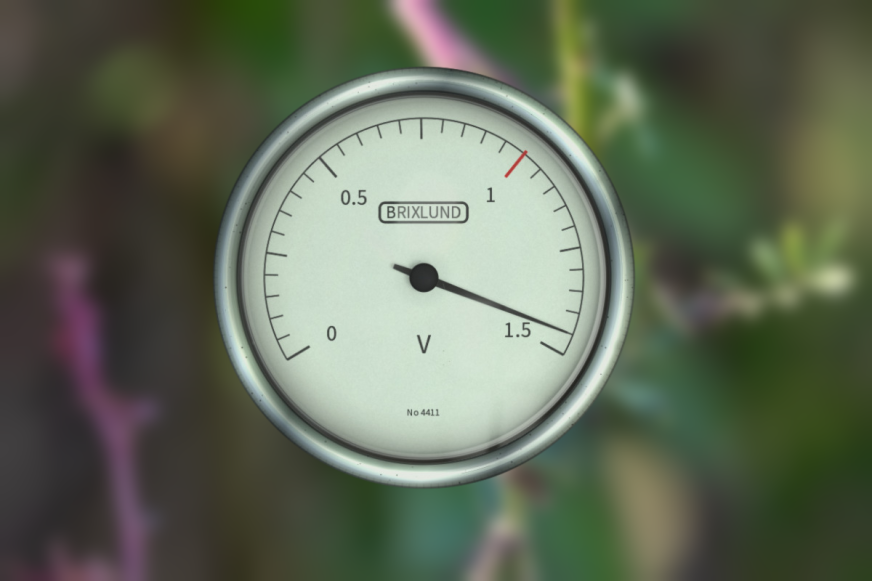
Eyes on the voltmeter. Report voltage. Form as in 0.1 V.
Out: 1.45 V
